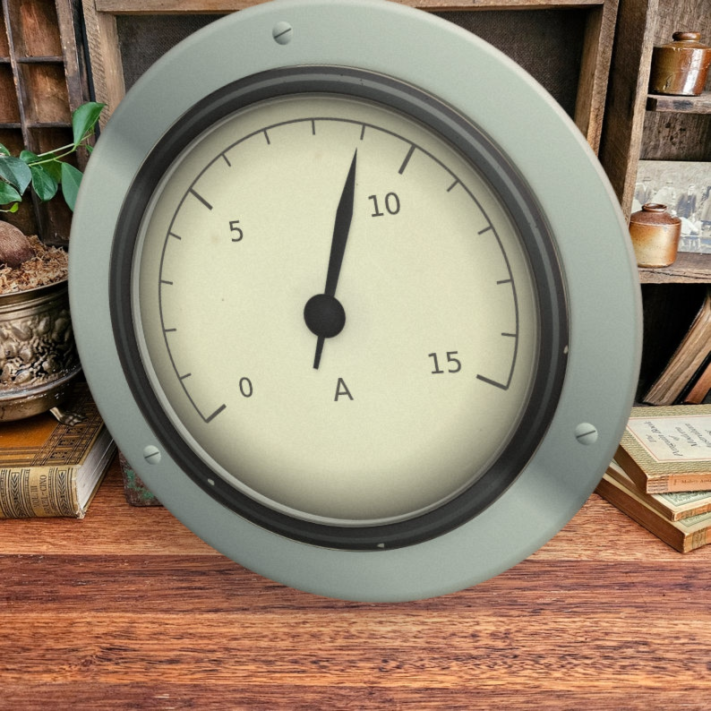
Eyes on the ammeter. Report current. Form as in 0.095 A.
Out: 9 A
